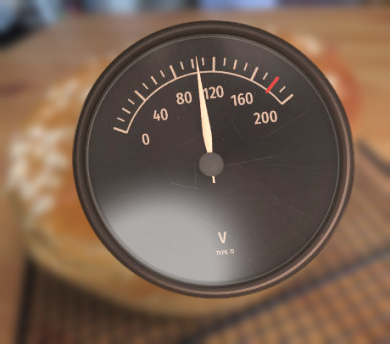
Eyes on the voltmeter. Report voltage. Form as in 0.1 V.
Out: 105 V
